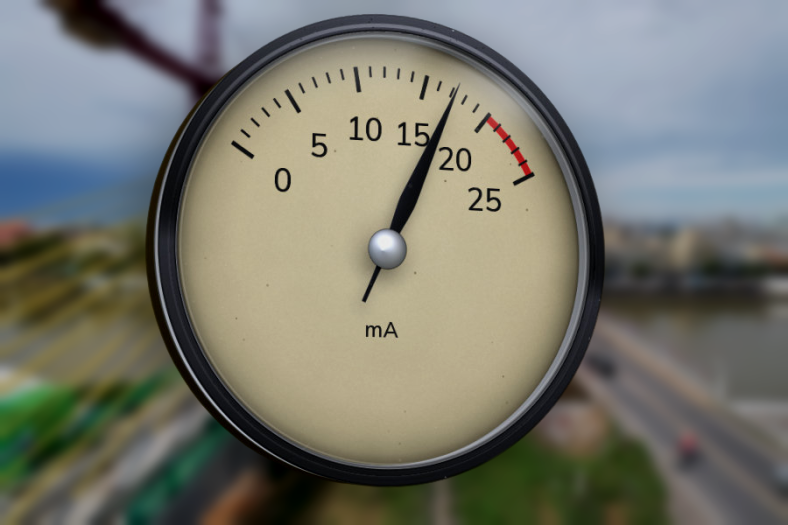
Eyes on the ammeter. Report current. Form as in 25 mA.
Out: 17 mA
